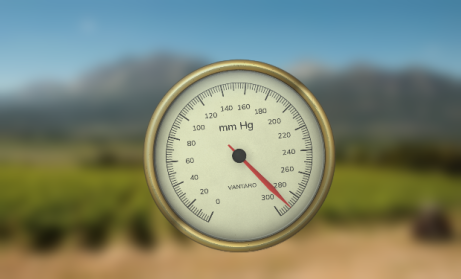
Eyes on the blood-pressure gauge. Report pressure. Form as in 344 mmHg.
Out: 290 mmHg
